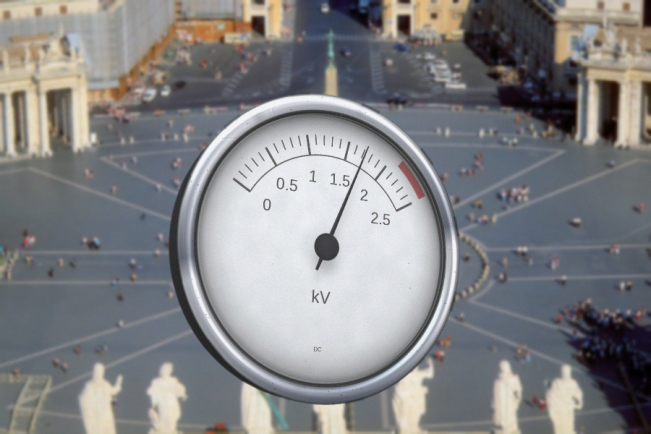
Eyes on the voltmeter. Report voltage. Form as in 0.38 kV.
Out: 1.7 kV
